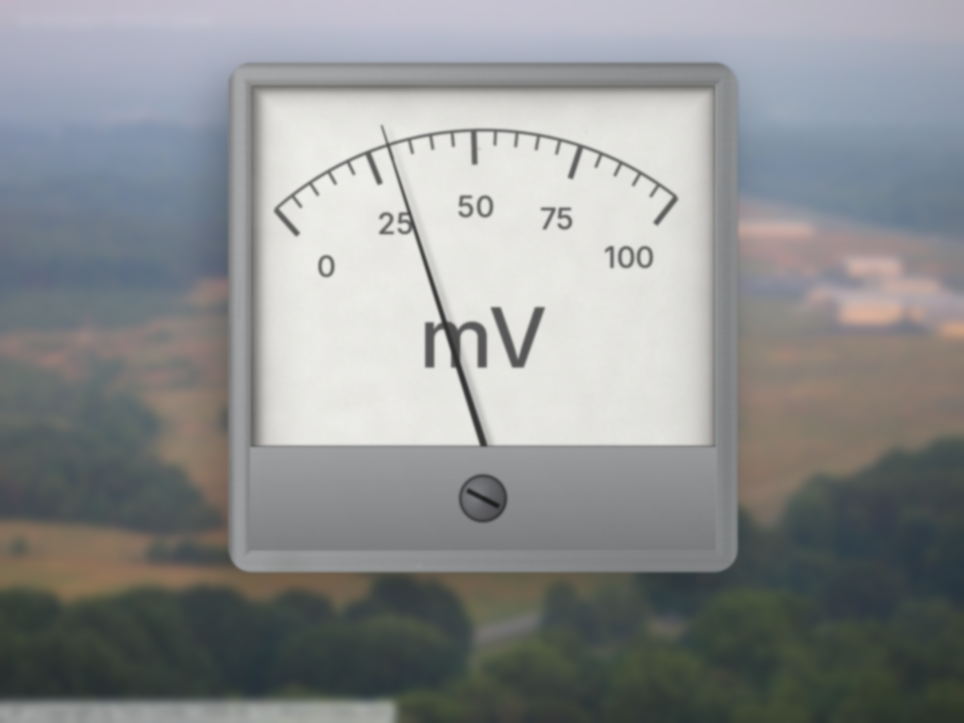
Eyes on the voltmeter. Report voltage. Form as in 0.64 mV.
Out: 30 mV
